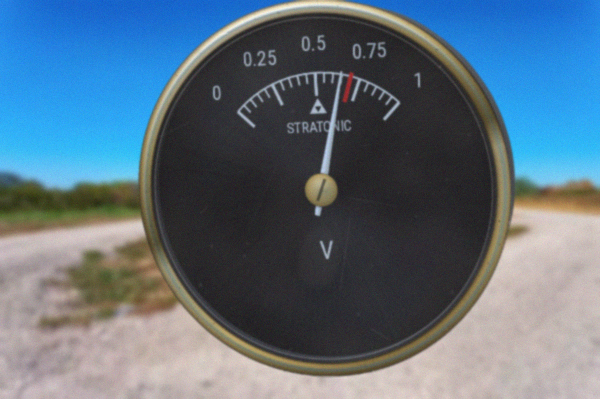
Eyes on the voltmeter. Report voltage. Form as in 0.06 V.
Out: 0.65 V
